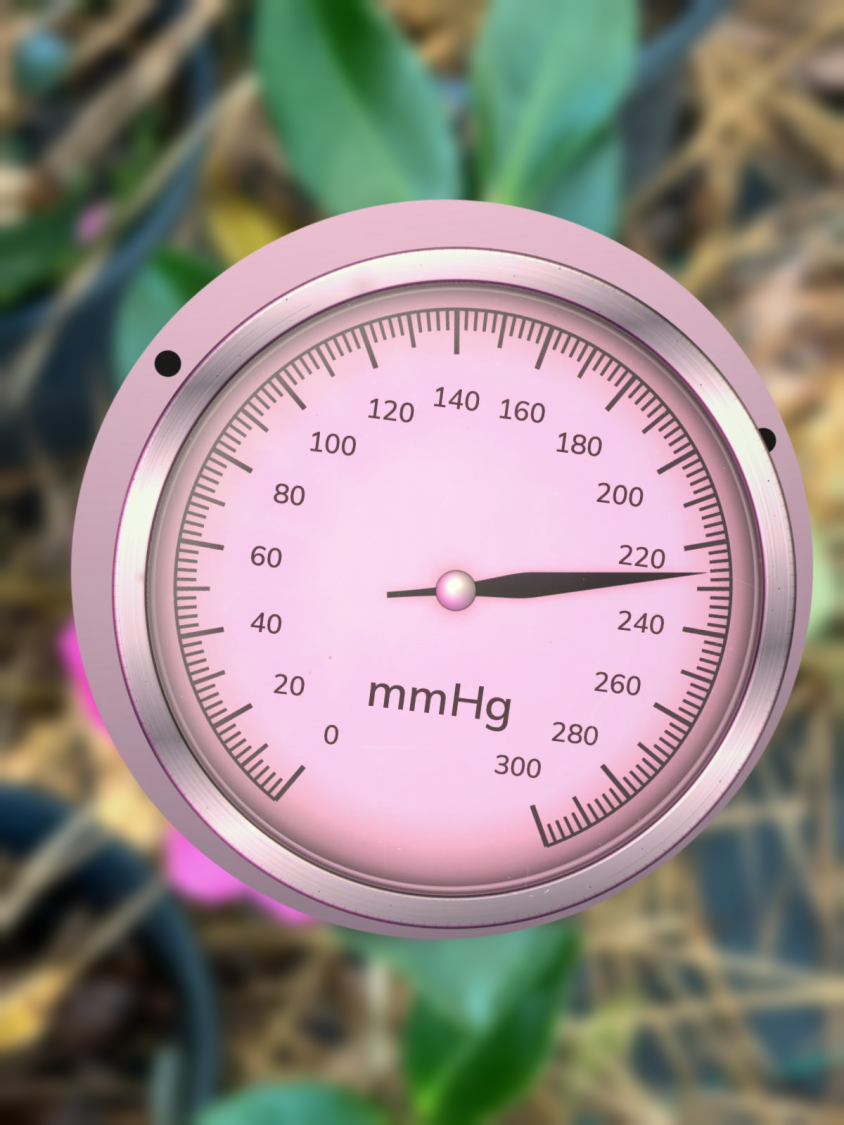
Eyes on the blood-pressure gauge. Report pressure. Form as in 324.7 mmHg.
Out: 226 mmHg
